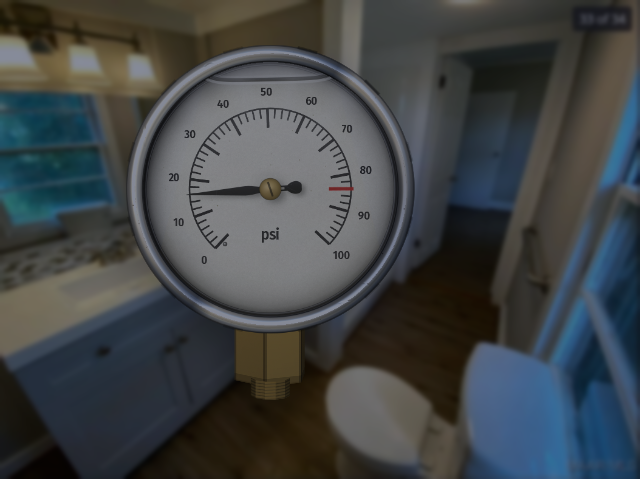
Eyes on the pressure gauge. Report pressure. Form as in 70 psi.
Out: 16 psi
